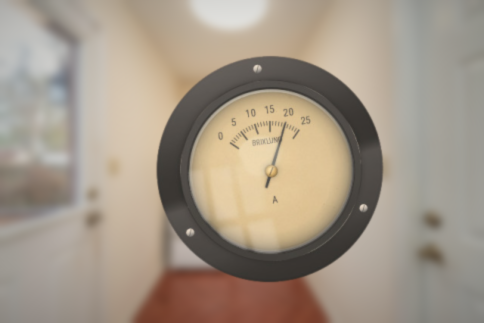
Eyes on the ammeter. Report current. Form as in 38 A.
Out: 20 A
